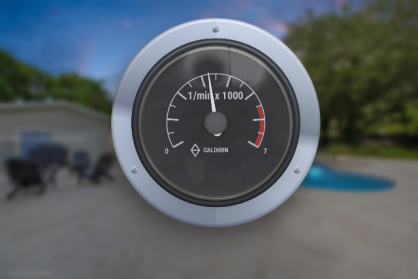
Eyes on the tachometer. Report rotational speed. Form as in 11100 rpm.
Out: 3250 rpm
